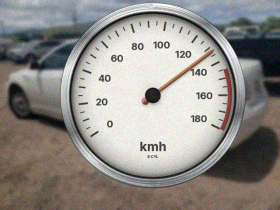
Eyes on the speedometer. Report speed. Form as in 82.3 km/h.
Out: 132.5 km/h
